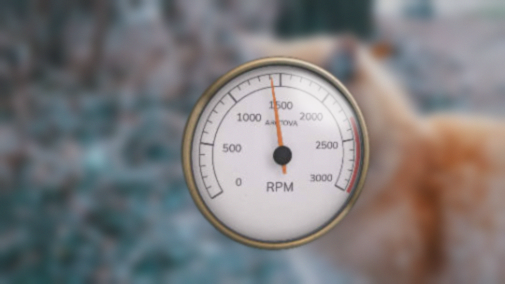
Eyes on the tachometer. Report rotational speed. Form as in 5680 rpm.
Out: 1400 rpm
